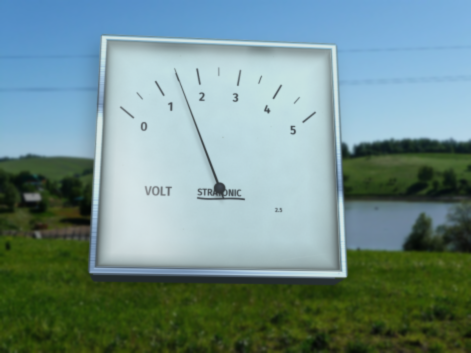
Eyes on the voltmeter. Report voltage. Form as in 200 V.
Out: 1.5 V
